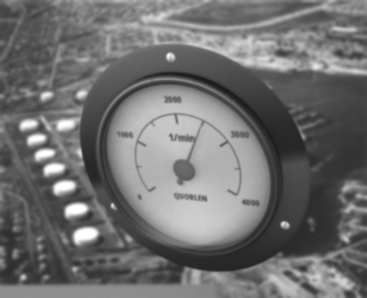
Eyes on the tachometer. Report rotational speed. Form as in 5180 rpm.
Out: 2500 rpm
